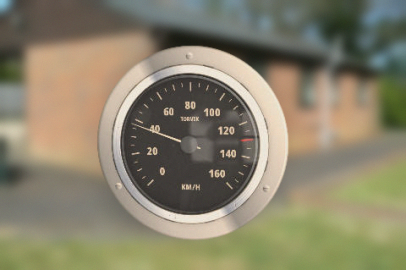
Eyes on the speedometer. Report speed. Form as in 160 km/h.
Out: 37.5 km/h
